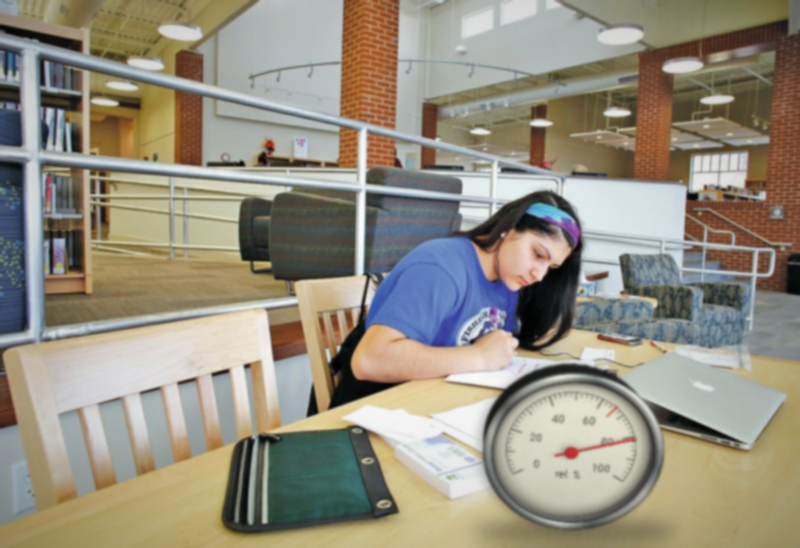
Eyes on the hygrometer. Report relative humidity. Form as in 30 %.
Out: 80 %
